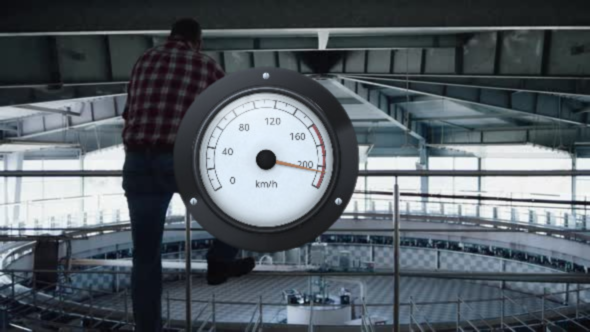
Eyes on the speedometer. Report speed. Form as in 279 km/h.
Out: 205 km/h
